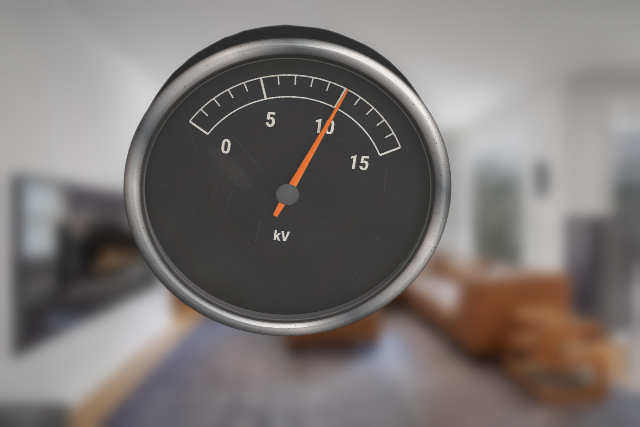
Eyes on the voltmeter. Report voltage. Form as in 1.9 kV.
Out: 10 kV
